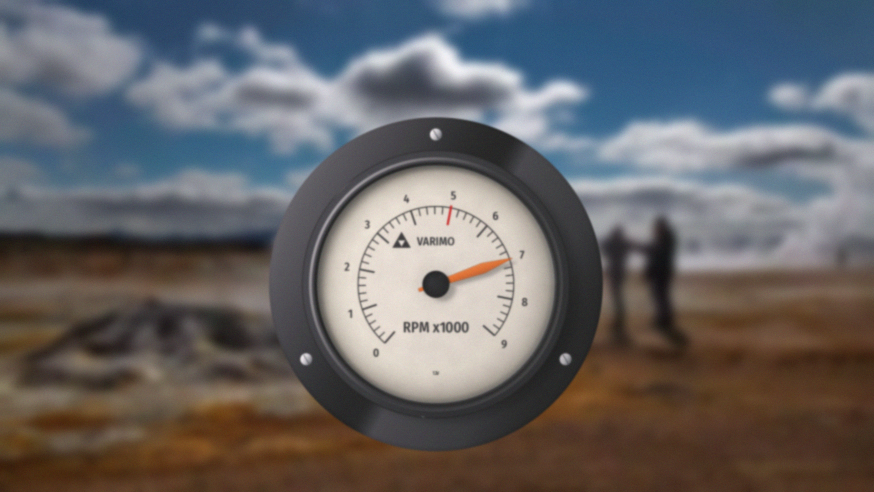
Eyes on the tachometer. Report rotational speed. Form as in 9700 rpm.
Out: 7000 rpm
